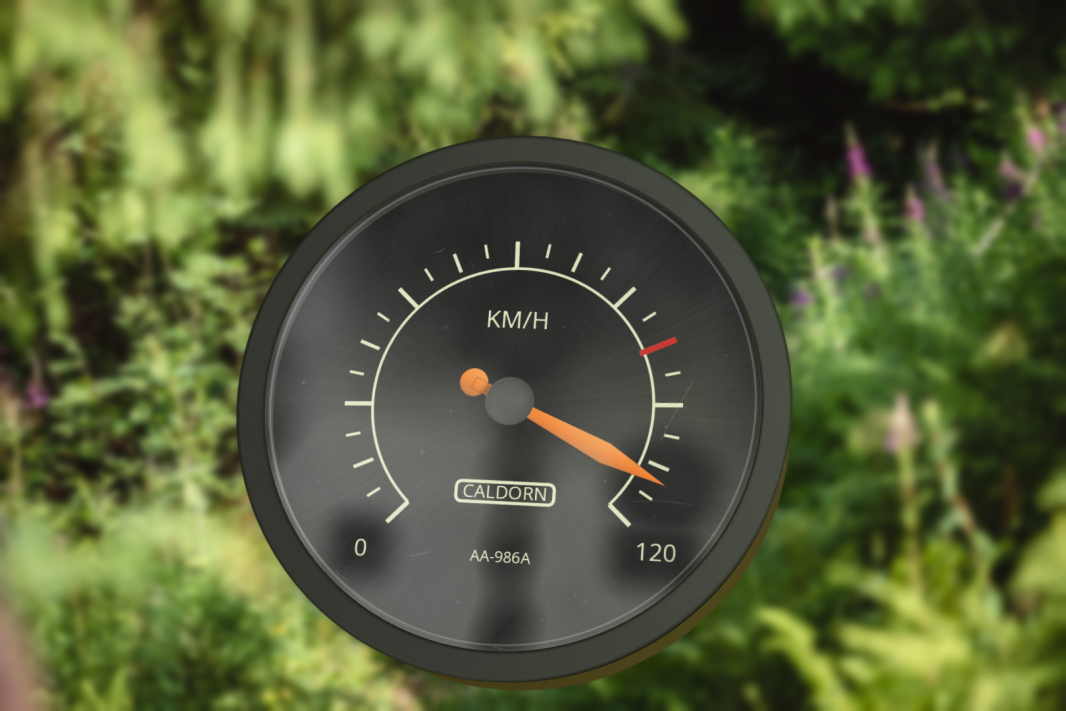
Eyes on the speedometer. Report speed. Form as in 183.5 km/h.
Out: 112.5 km/h
